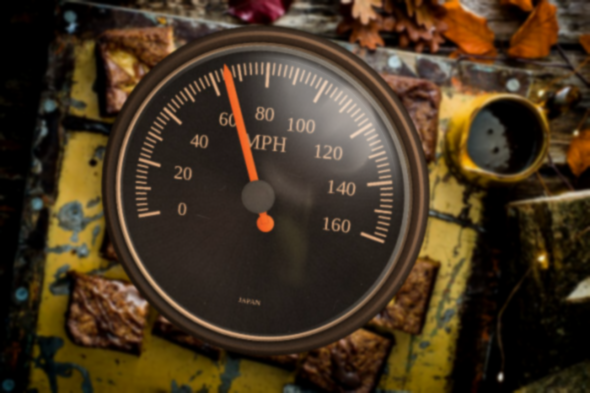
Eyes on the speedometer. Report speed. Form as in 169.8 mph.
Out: 66 mph
